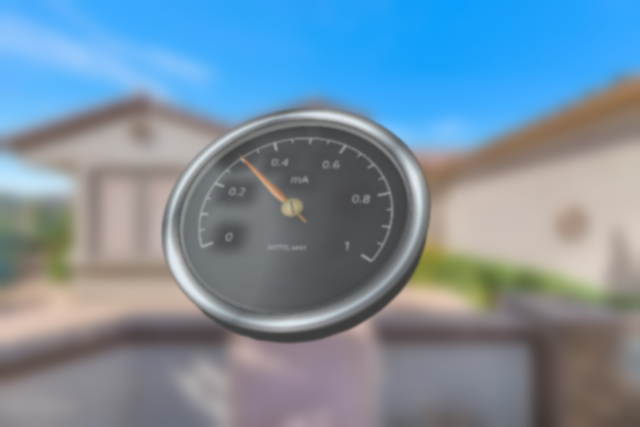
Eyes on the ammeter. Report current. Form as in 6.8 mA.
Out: 0.3 mA
